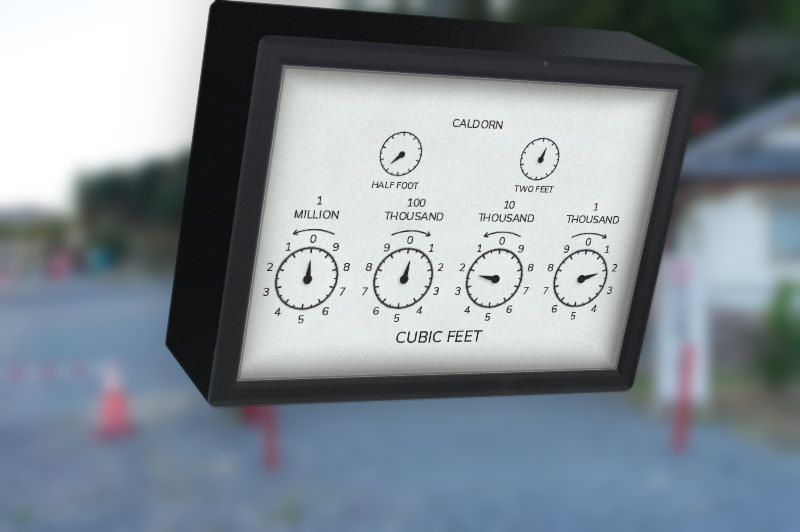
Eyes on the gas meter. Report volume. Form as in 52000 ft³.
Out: 2200 ft³
